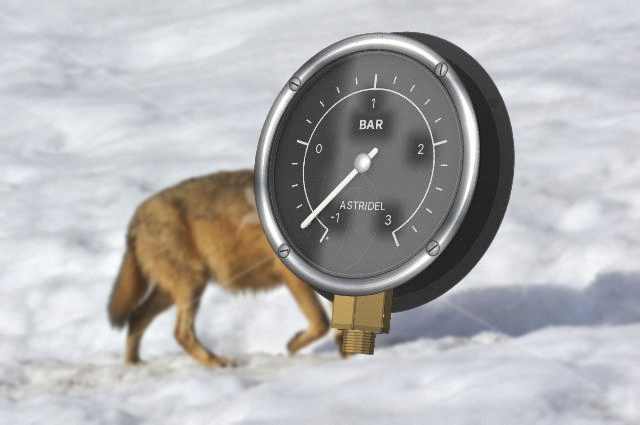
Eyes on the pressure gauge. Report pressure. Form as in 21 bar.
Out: -0.8 bar
